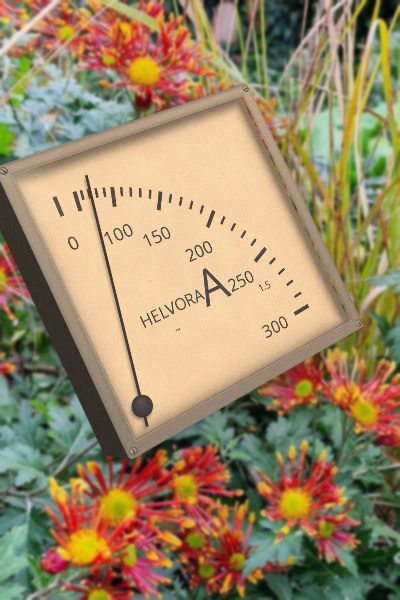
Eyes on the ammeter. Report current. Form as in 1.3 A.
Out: 70 A
